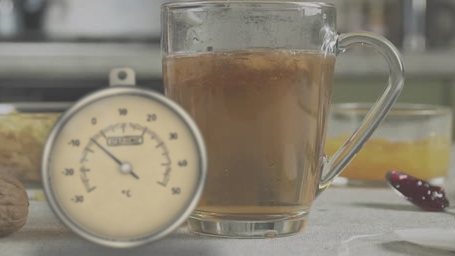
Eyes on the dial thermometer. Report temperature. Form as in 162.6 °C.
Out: -5 °C
